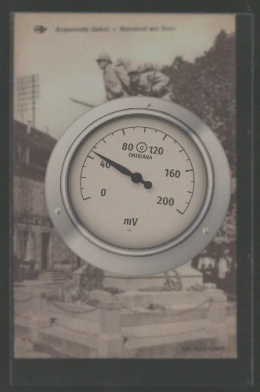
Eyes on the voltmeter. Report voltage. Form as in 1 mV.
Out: 45 mV
